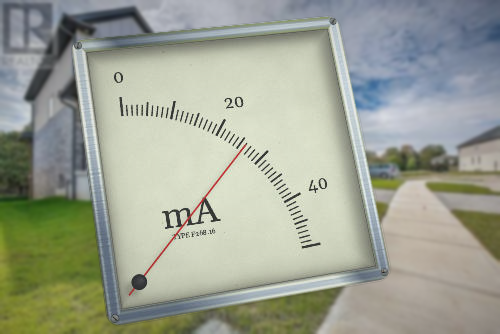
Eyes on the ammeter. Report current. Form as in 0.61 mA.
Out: 26 mA
